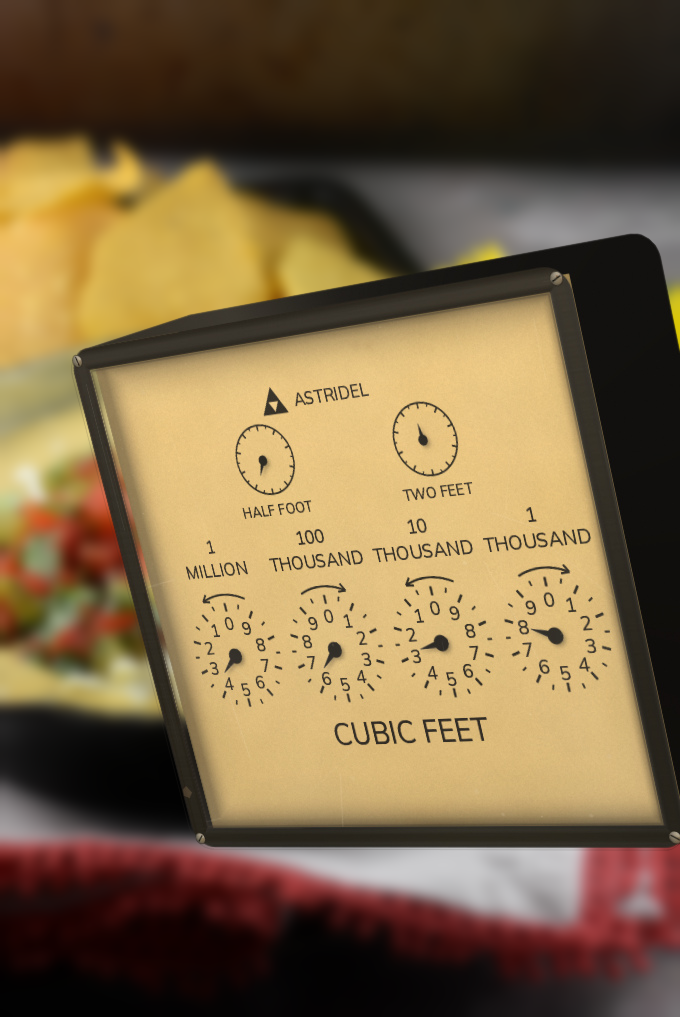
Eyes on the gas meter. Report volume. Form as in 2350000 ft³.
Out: 362800 ft³
